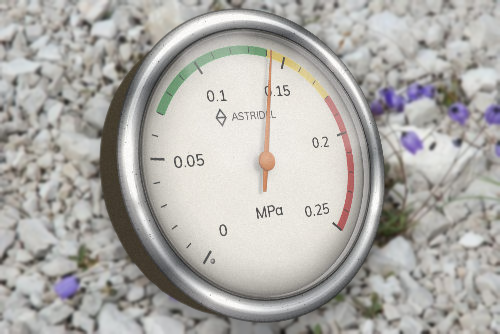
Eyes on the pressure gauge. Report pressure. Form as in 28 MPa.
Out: 0.14 MPa
